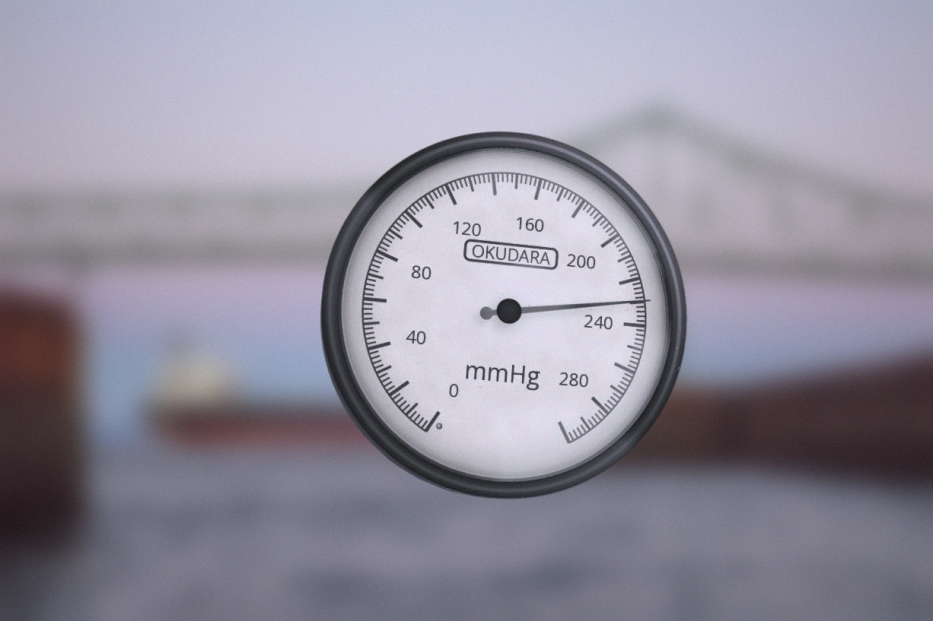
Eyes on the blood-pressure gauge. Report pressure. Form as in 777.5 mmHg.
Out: 230 mmHg
